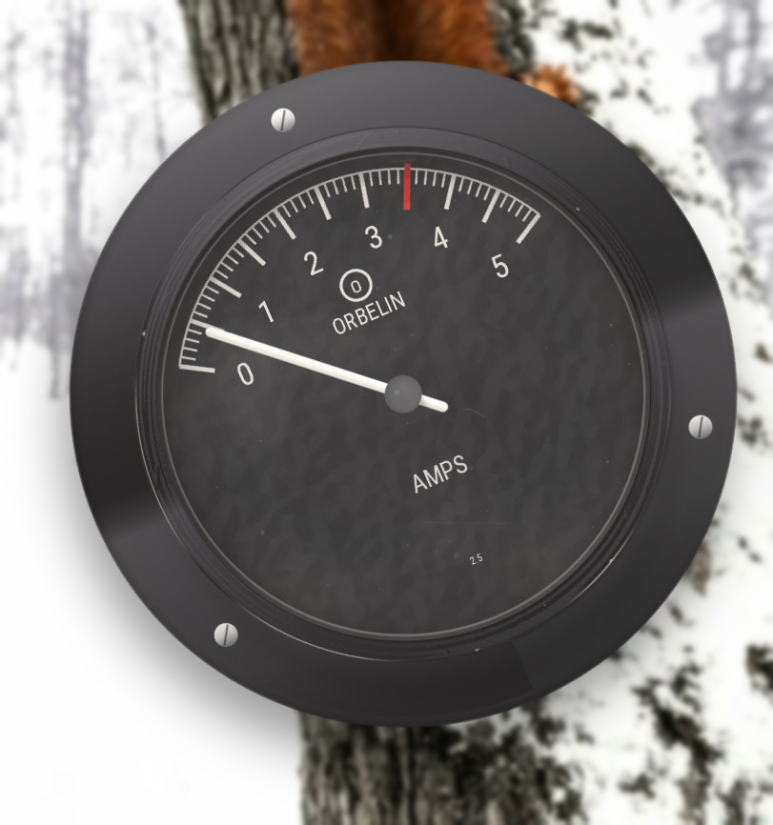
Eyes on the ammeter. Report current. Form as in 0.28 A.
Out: 0.45 A
